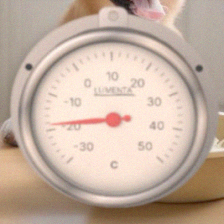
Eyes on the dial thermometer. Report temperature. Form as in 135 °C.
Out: -18 °C
